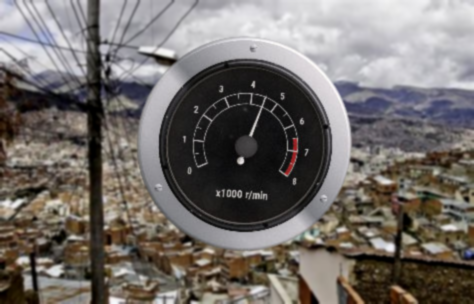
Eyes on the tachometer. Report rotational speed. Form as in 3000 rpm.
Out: 4500 rpm
